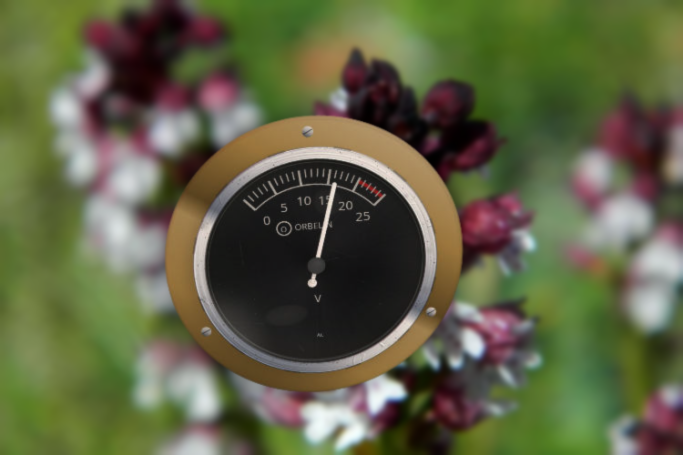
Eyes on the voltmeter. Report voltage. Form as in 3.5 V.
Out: 16 V
